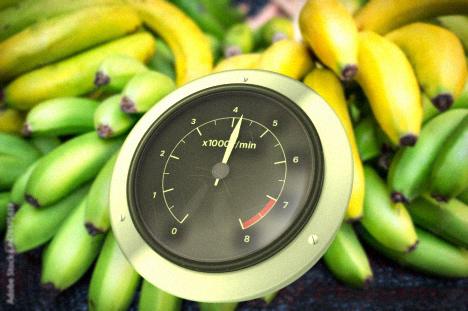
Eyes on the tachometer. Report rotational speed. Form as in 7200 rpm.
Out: 4250 rpm
